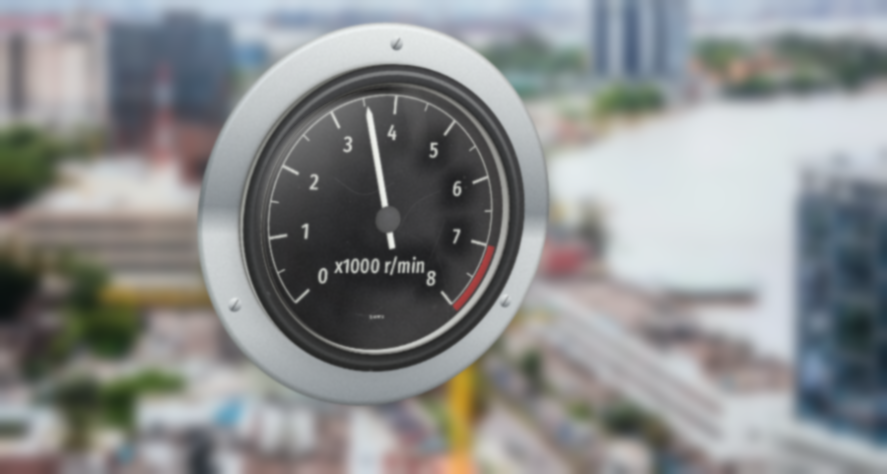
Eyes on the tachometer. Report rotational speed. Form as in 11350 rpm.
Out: 3500 rpm
